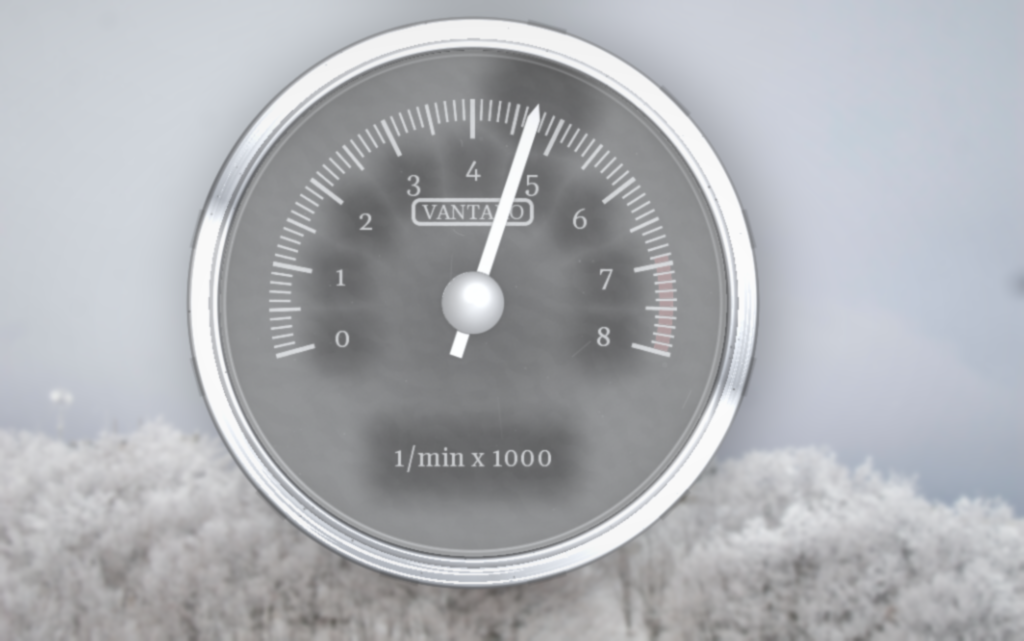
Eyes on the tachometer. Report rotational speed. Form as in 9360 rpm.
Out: 4700 rpm
